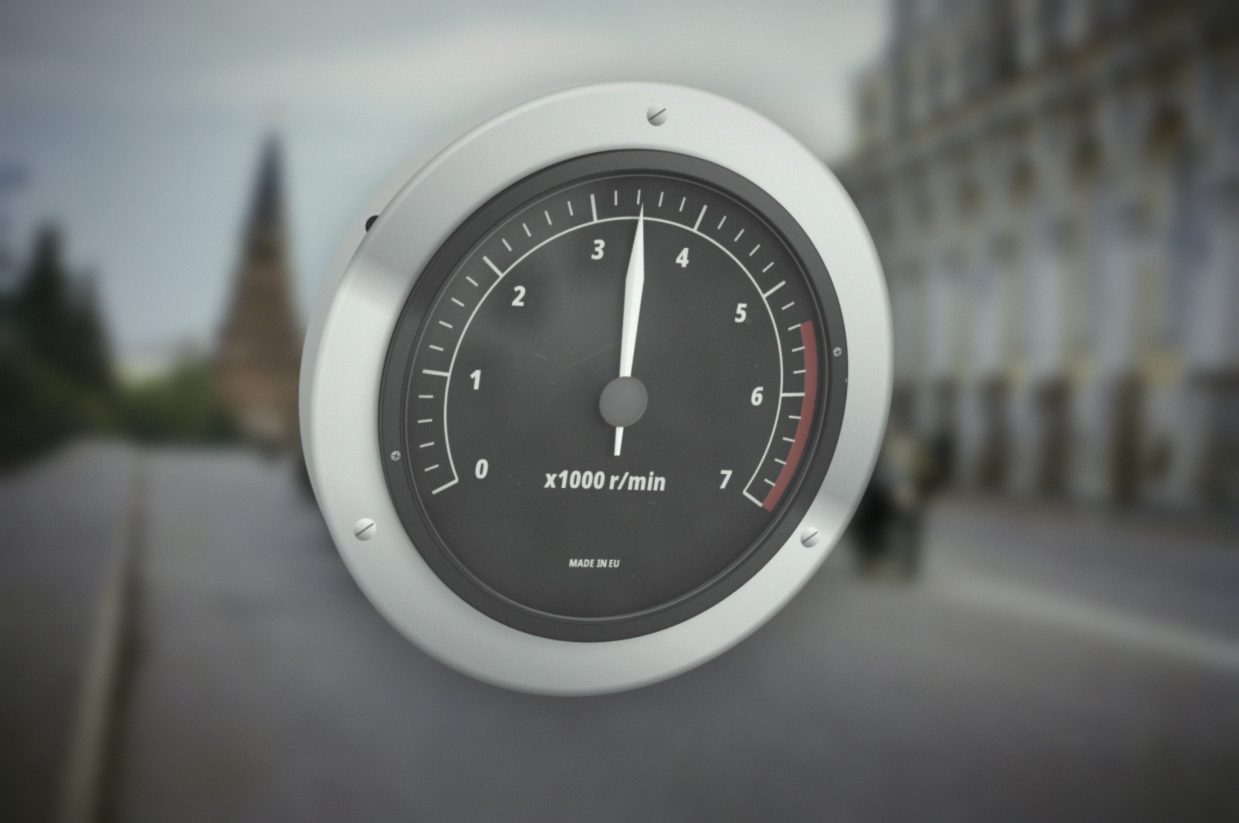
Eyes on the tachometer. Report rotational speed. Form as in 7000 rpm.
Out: 3400 rpm
